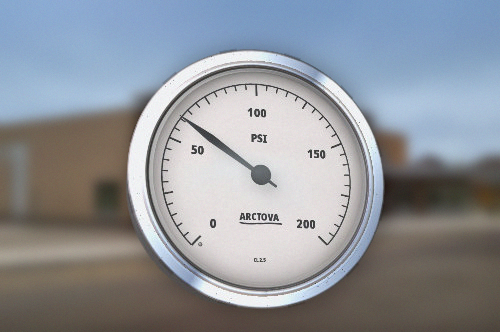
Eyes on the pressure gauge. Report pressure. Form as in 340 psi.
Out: 60 psi
